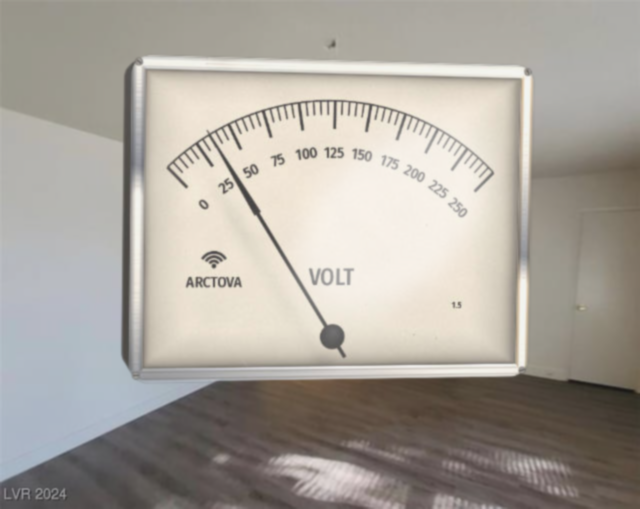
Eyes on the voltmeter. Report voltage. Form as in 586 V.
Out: 35 V
